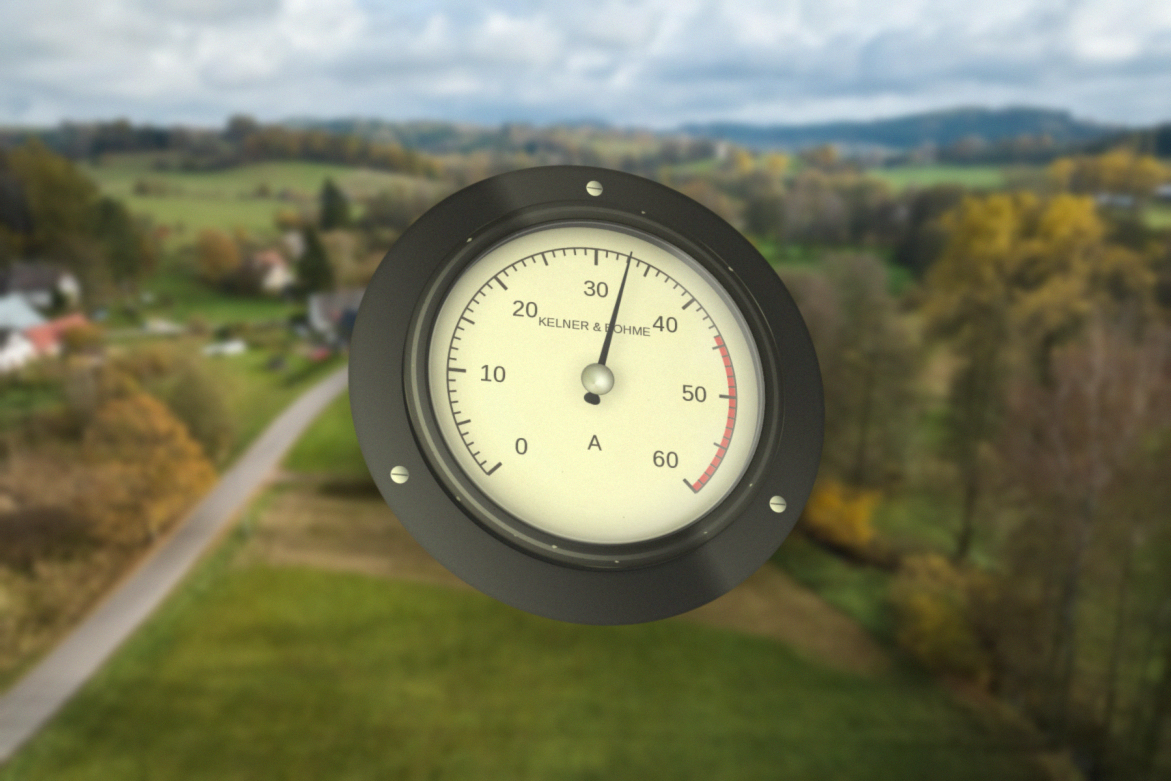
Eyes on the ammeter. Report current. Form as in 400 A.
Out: 33 A
